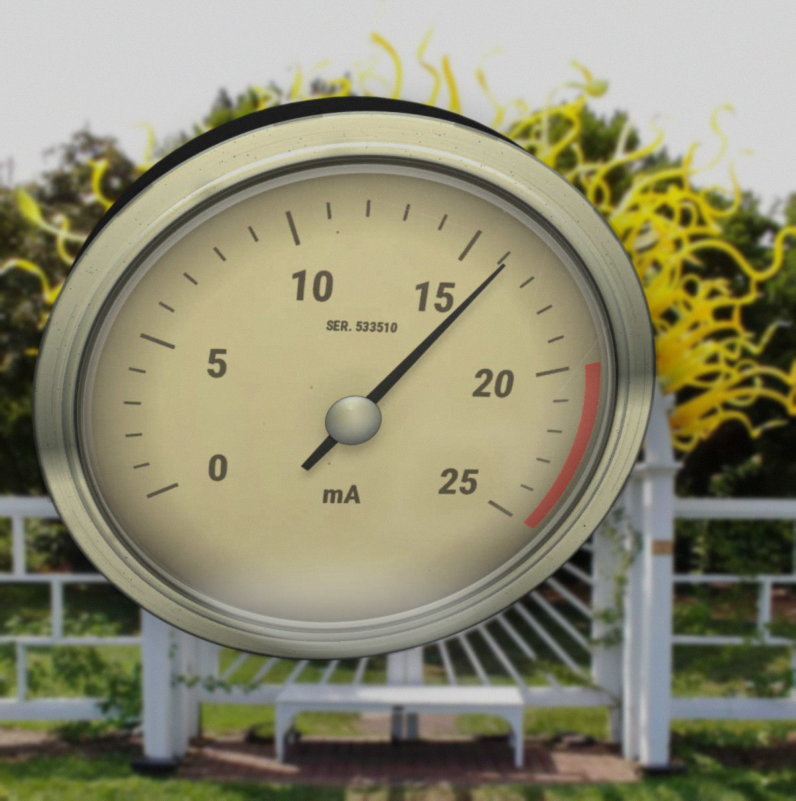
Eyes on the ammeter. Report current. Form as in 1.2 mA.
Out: 16 mA
